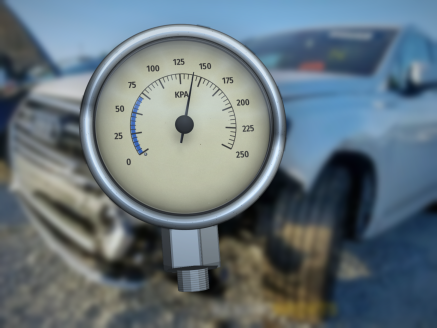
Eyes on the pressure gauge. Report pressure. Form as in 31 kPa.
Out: 140 kPa
